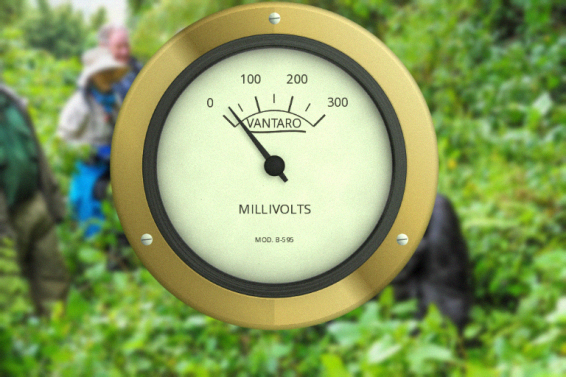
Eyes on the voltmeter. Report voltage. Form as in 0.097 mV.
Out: 25 mV
